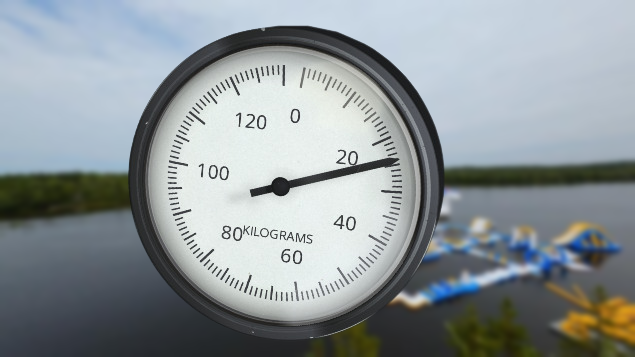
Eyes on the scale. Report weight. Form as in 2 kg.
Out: 24 kg
